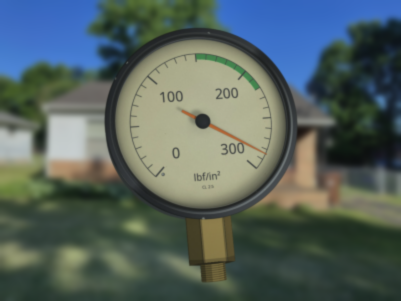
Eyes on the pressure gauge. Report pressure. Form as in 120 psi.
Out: 285 psi
